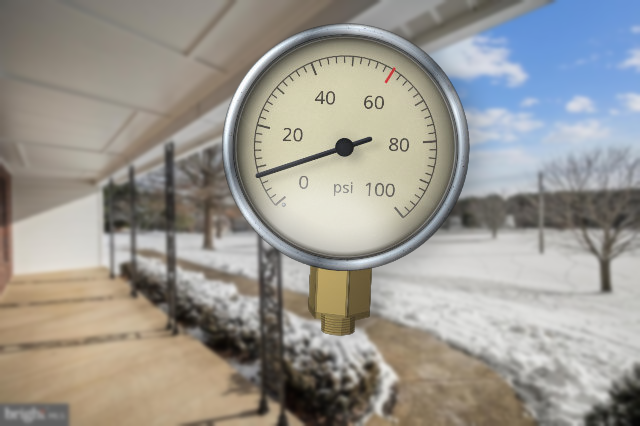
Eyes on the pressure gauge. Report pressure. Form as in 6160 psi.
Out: 8 psi
